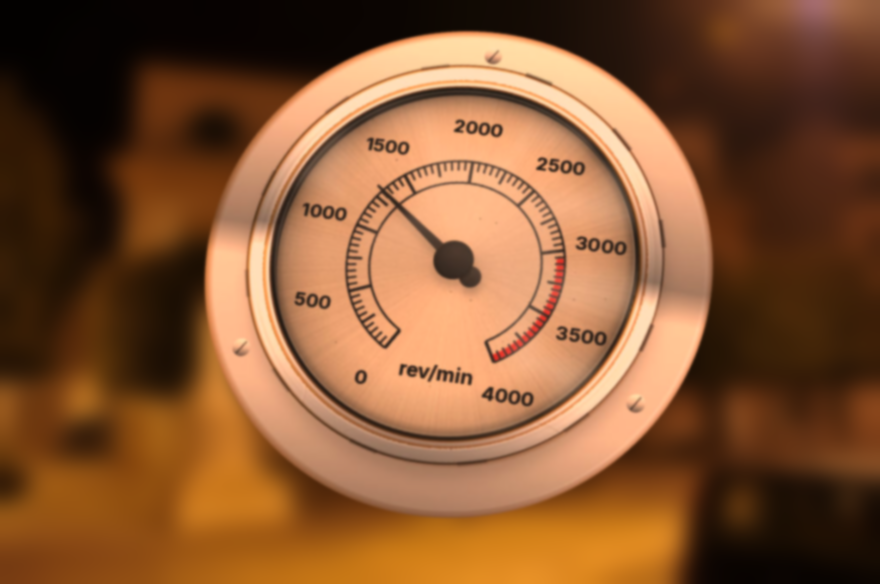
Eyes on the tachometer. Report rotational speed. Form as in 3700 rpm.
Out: 1300 rpm
